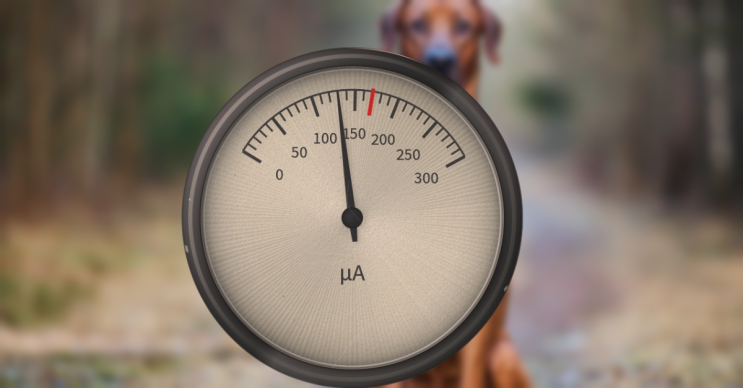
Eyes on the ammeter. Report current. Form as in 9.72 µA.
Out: 130 µA
